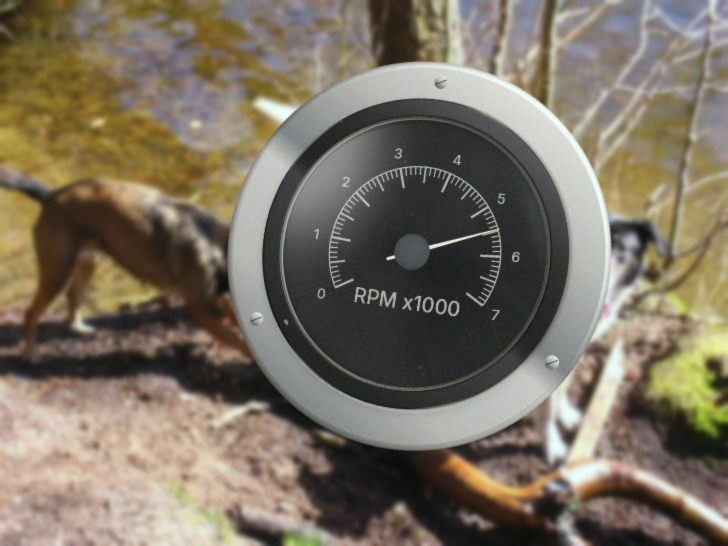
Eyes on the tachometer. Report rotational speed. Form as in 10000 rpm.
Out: 5500 rpm
